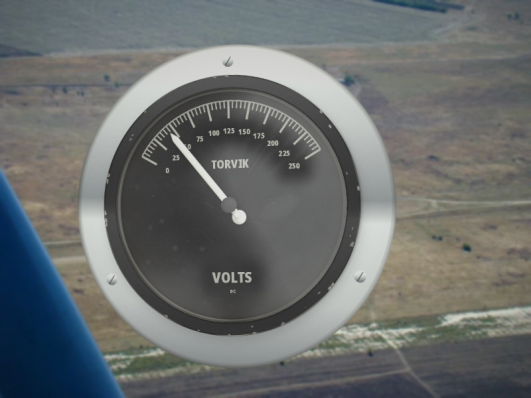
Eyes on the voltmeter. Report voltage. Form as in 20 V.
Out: 45 V
